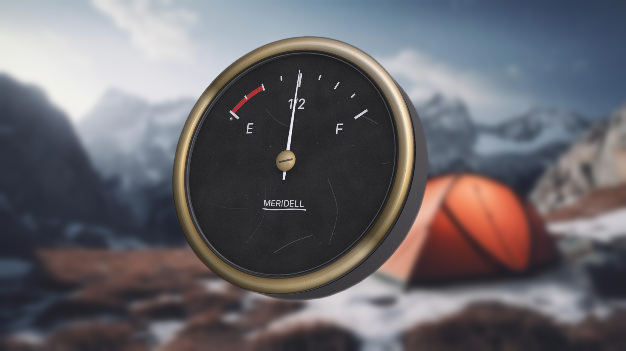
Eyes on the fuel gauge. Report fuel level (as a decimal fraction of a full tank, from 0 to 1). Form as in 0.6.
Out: 0.5
